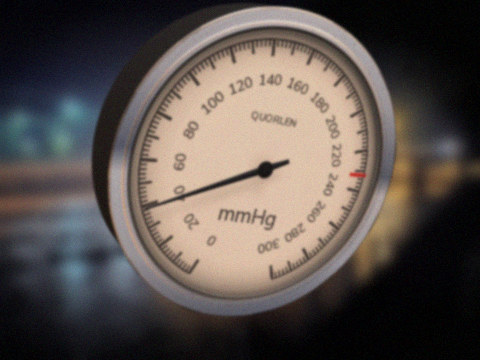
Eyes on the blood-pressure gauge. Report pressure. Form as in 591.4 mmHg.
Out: 40 mmHg
